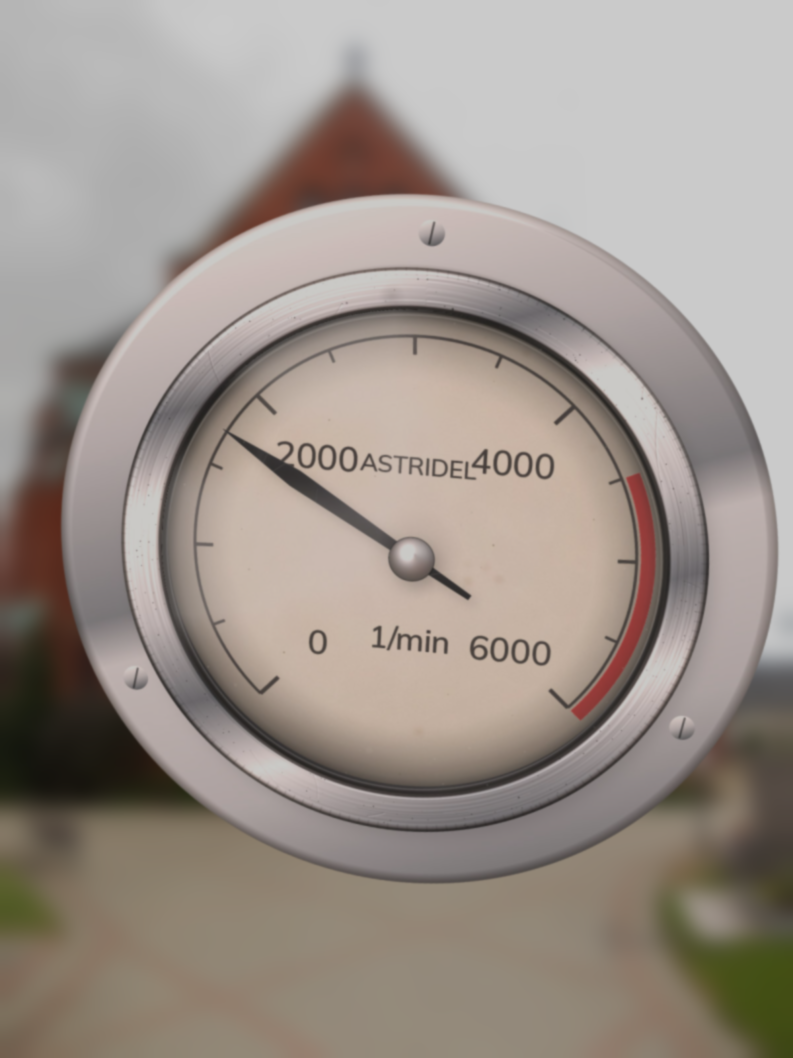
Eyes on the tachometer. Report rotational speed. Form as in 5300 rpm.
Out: 1750 rpm
